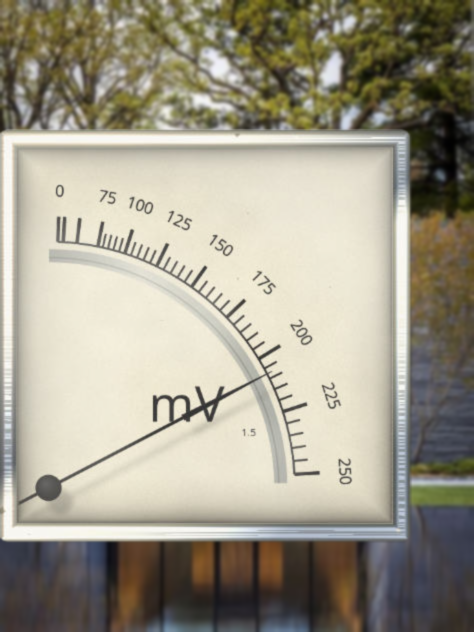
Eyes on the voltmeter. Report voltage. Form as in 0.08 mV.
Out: 207.5 mV
